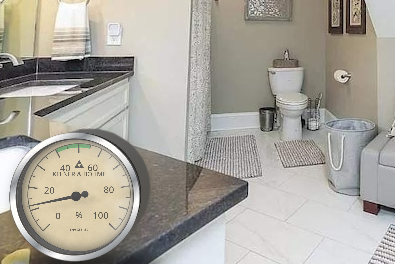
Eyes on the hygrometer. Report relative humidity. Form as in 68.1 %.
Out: 12.5 %
